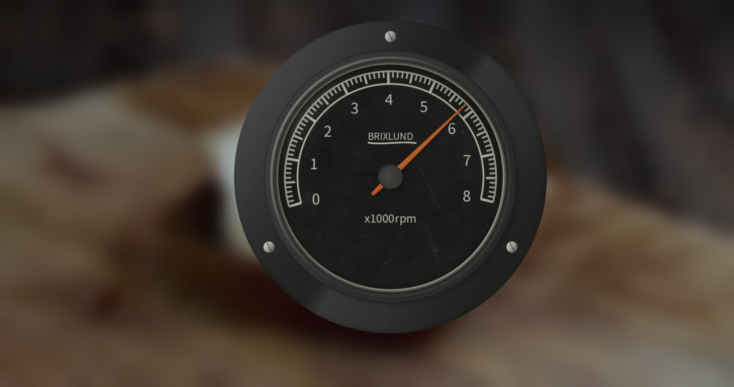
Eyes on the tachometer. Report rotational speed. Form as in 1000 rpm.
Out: 5800 rpm
